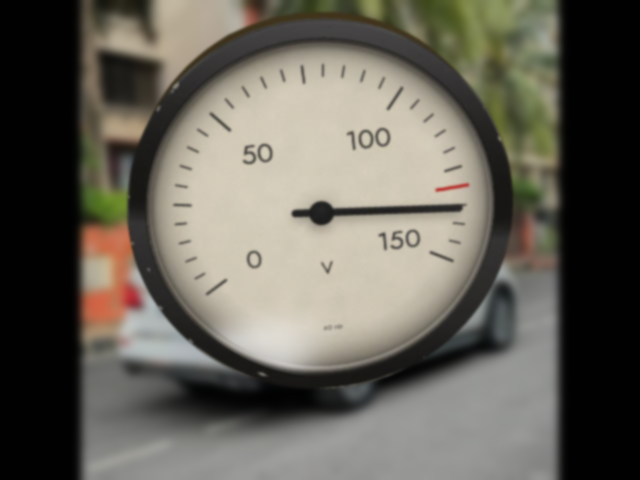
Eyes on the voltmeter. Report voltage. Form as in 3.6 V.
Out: 135 V
